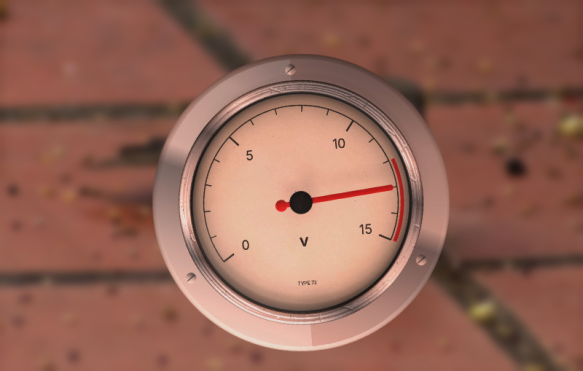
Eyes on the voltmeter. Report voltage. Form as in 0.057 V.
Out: 13 V
